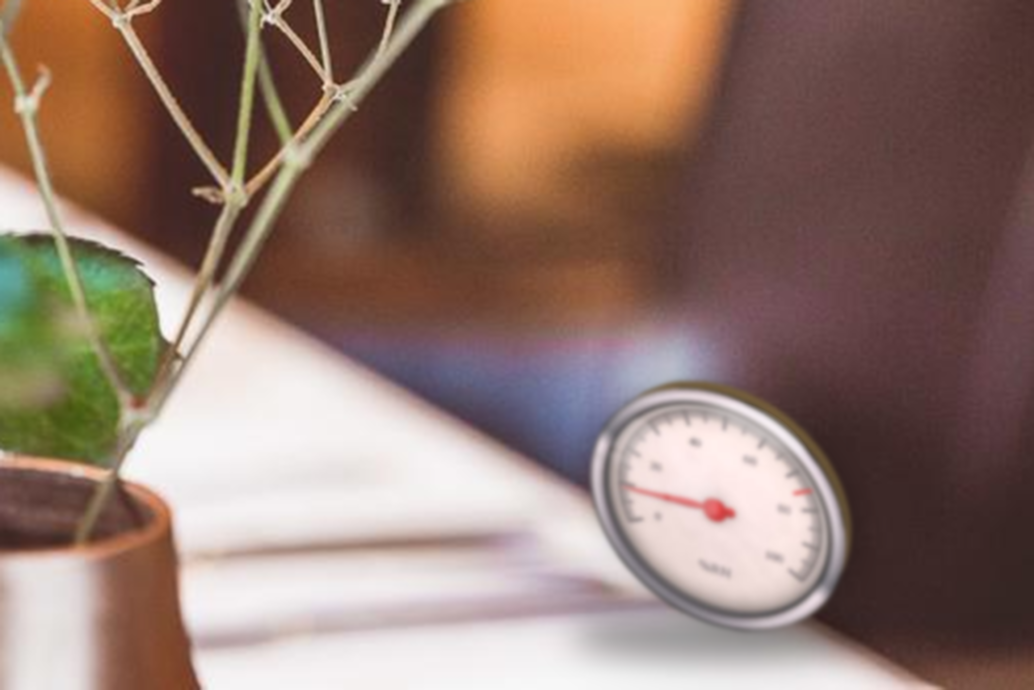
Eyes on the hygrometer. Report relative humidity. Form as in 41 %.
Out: 10 %
